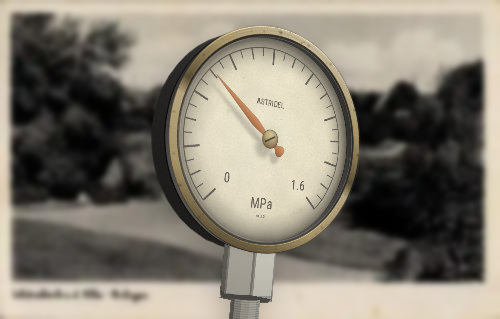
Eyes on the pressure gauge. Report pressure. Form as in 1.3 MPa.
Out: 0.5 MPa
